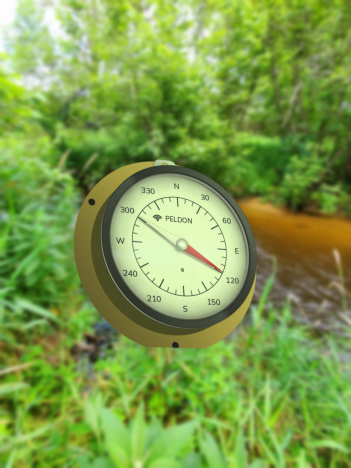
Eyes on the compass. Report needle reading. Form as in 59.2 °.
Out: 120 °
